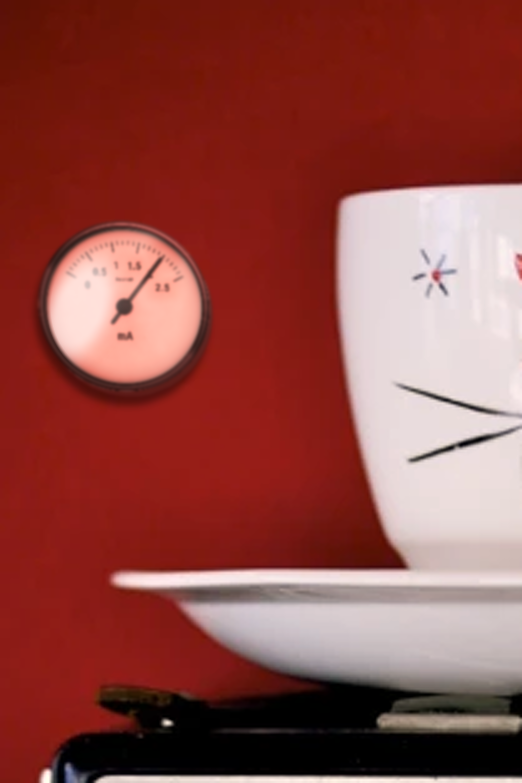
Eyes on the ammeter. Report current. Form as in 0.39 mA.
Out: 2 mA
